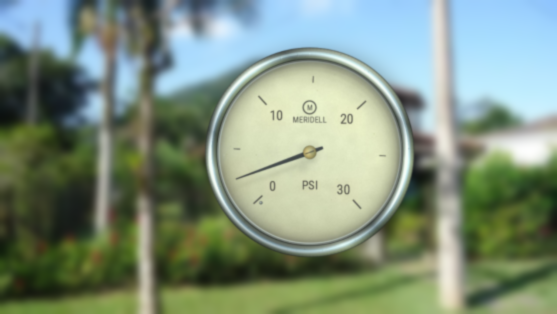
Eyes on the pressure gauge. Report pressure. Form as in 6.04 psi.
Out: 2.5 psi
